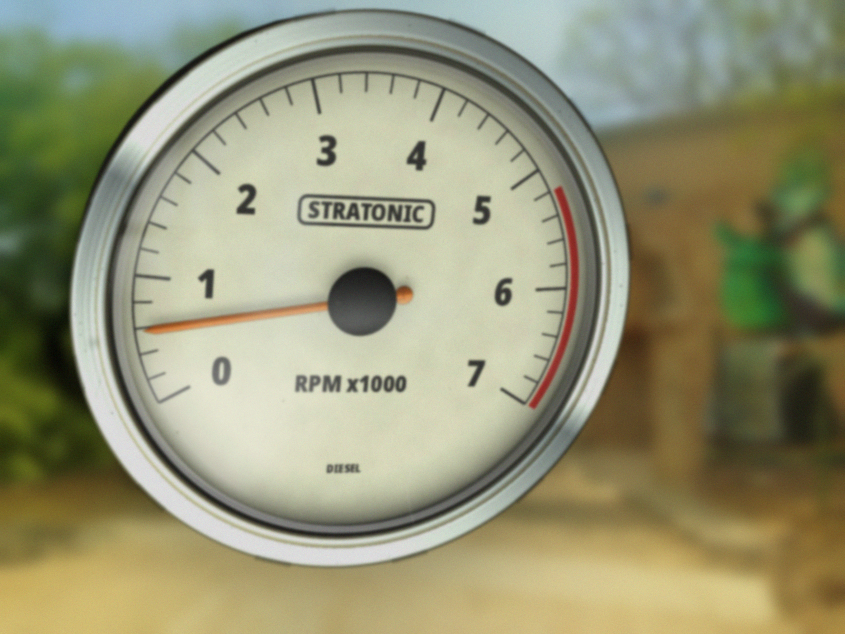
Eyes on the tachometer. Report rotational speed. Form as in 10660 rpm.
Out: 600 rpm
